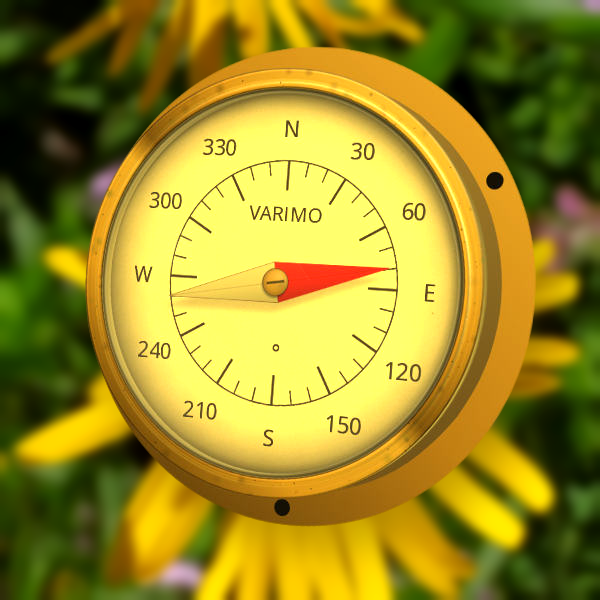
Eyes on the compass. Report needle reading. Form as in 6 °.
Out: 80 °
